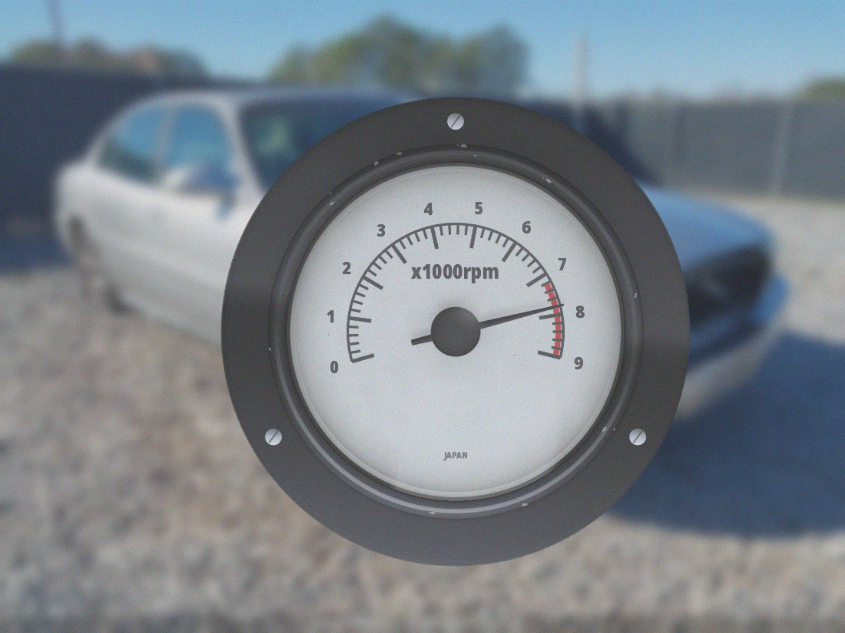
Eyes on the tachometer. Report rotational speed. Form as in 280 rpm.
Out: 7800 rpm
